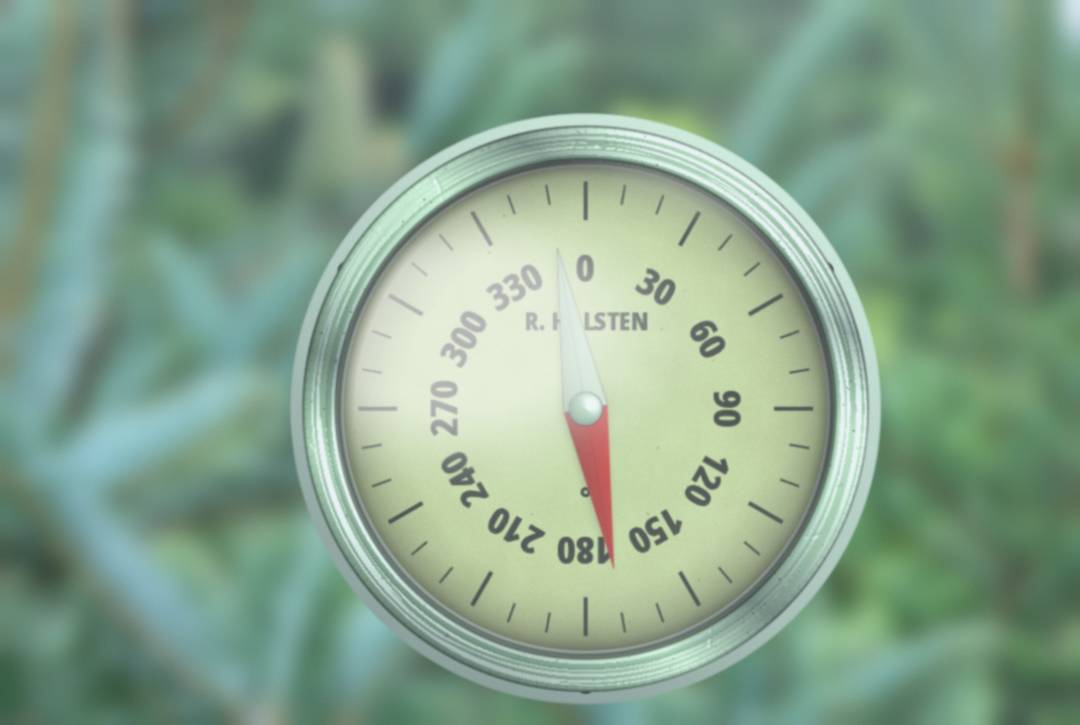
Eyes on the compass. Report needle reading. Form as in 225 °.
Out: 170 °
